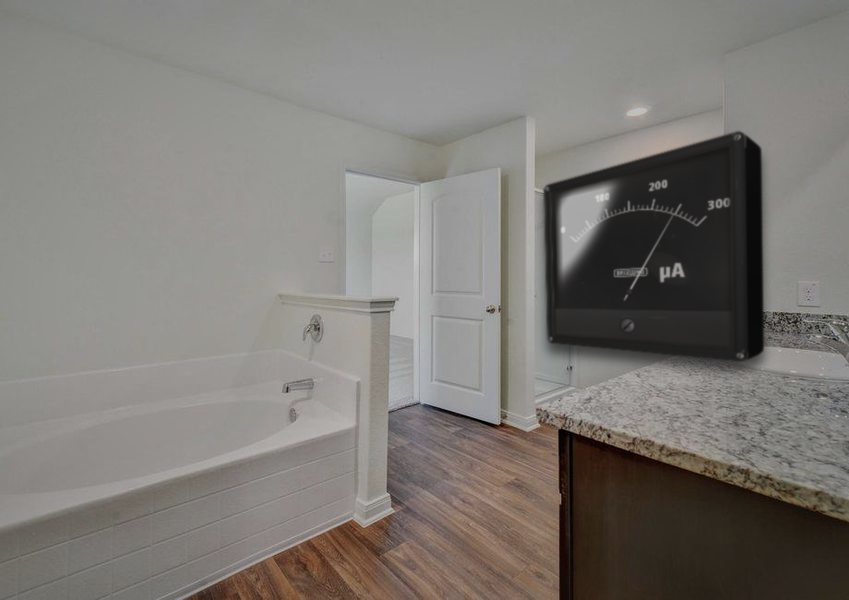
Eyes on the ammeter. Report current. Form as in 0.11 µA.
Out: 250 µA
